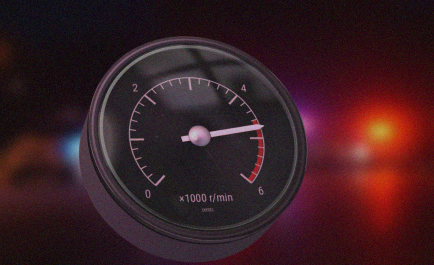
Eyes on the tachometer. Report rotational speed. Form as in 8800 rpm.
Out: 4800 rpm
